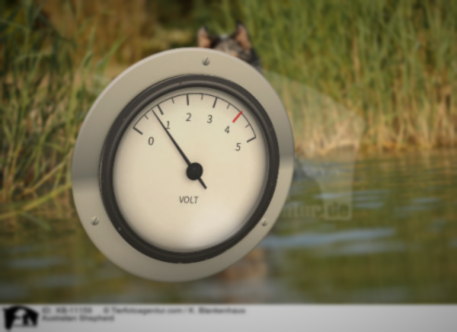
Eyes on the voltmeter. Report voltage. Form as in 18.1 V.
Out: 0.75 V
